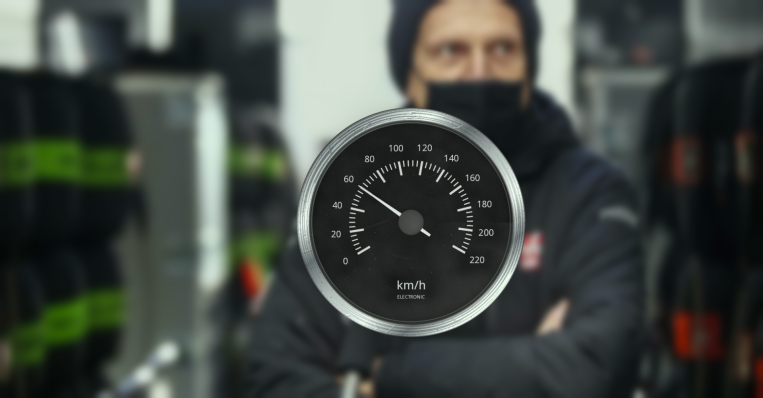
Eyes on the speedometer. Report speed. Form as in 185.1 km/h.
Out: 60 km/h
